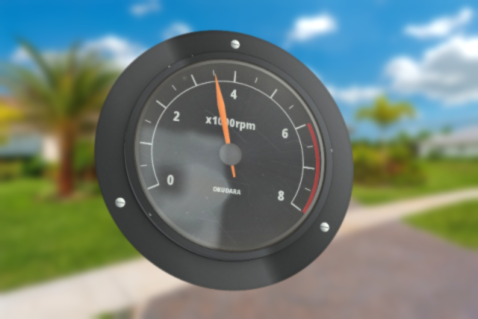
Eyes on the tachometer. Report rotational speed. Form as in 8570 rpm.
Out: 3500 rpm
